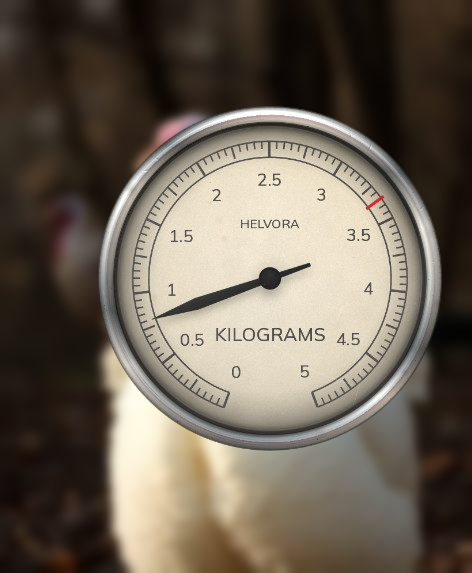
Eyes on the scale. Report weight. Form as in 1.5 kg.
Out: 0.8 kg
